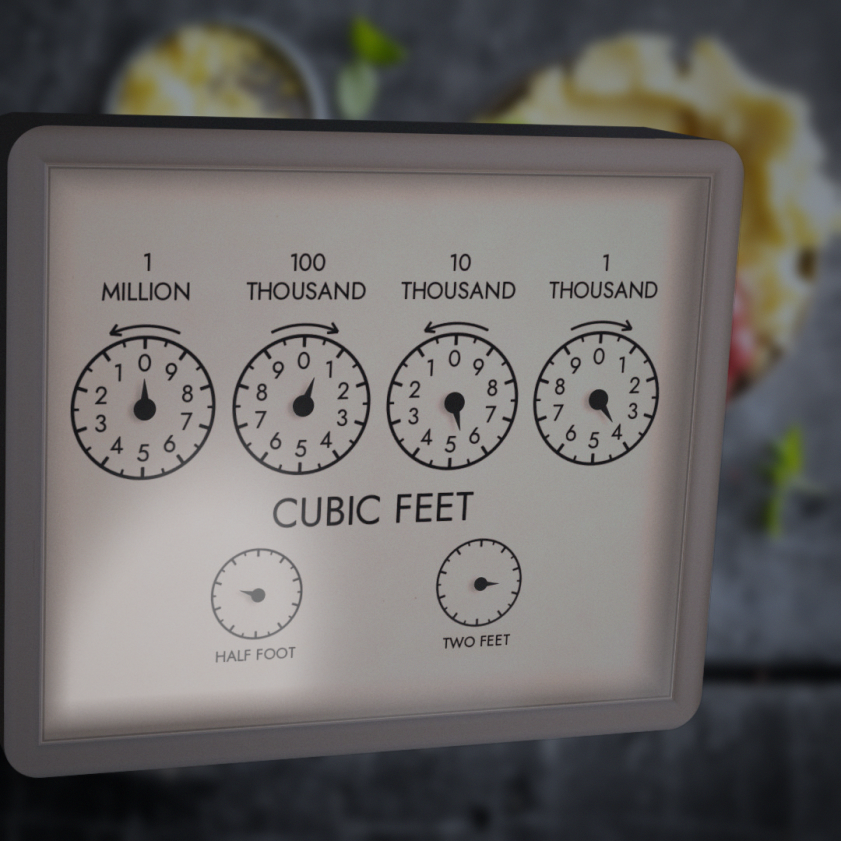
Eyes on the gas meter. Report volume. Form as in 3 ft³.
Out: 5400 ft³
